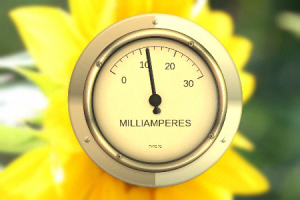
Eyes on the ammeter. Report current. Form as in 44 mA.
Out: 12 mA
